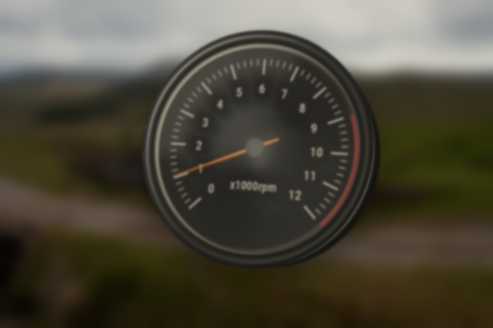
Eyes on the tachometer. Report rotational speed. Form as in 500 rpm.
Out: 1000 rpm
